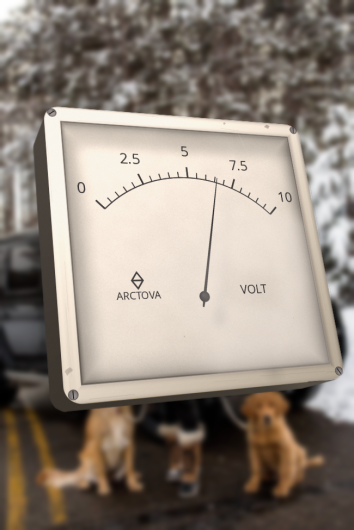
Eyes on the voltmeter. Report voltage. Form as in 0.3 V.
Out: 6.5 V
